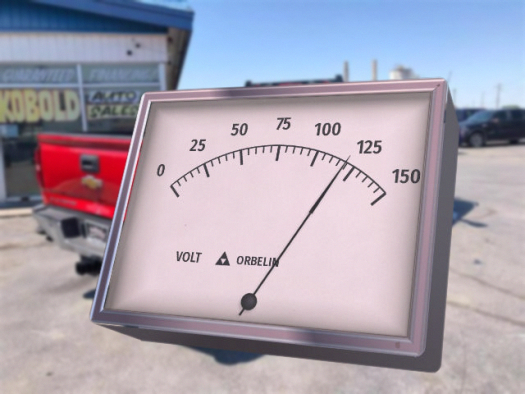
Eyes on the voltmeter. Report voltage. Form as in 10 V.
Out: 120 V
